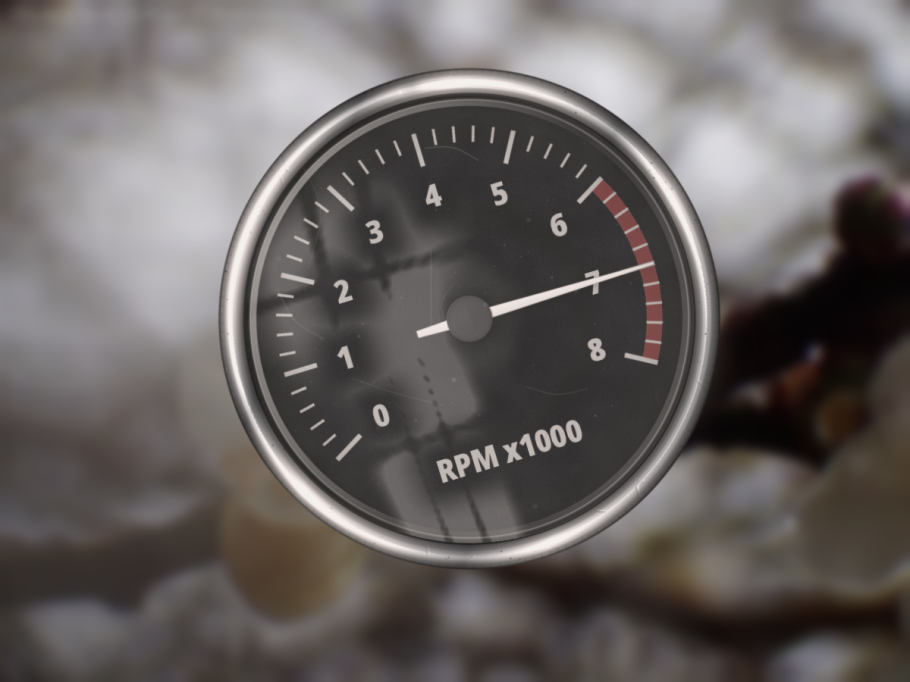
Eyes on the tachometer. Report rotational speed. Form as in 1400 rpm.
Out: 7000 rpm
